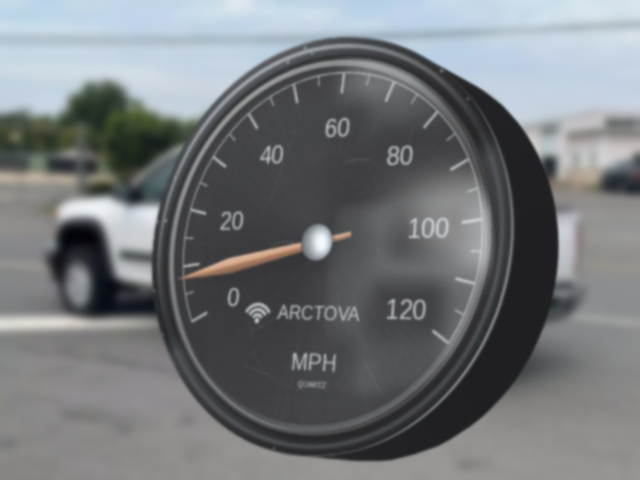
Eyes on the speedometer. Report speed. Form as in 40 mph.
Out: 7.5 mph
